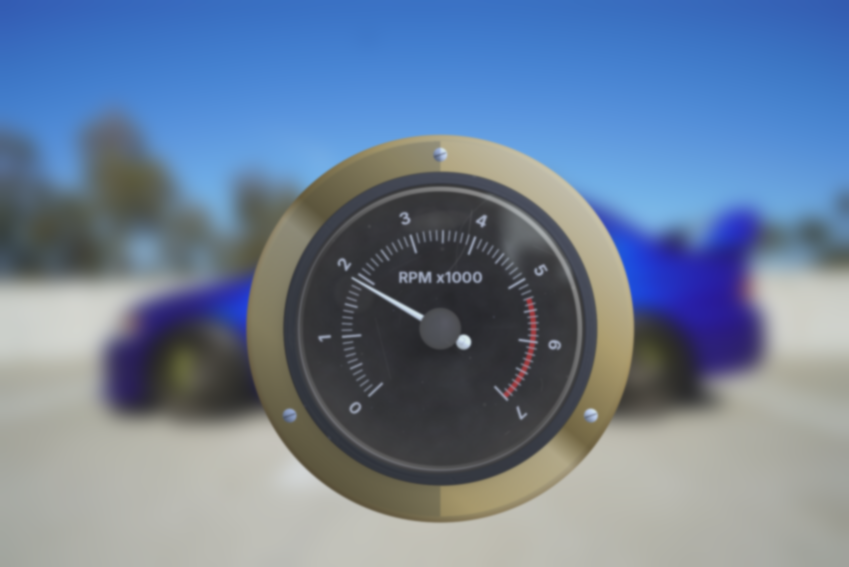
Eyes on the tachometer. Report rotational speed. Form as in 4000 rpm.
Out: 1900 rpm
